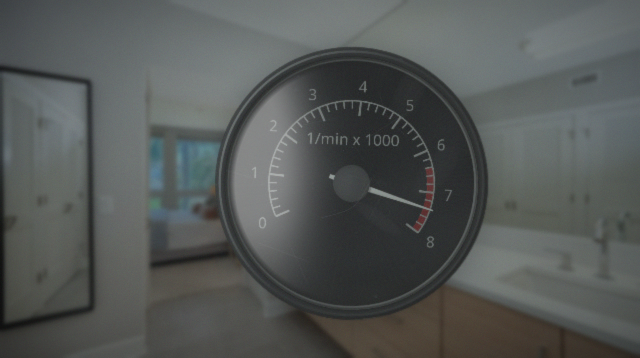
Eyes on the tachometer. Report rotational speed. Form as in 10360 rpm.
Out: 7400 rpm
